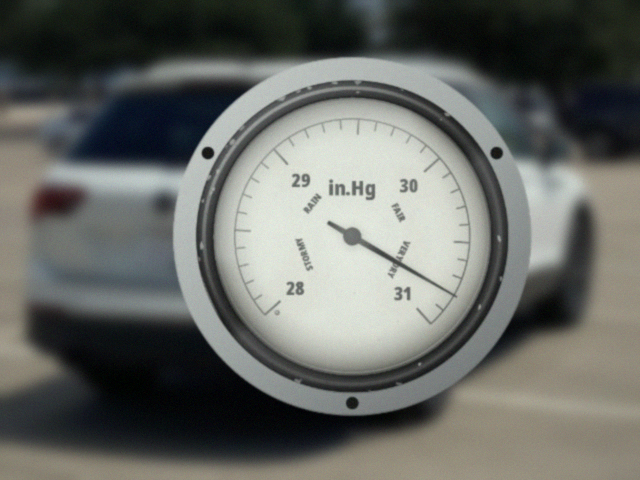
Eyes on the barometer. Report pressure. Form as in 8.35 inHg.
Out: 30.8 inHg
